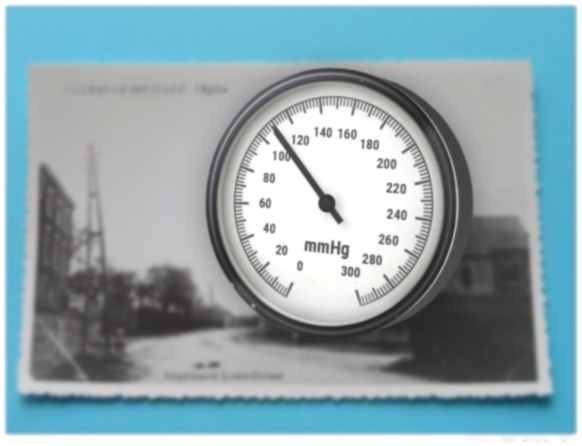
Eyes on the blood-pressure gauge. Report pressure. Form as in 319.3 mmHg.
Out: 110 mmHg
